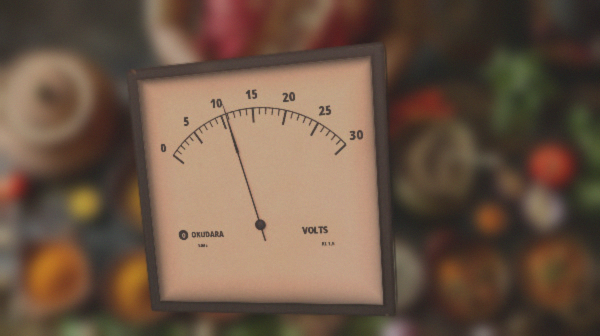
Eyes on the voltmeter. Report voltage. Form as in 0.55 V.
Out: 11 V
